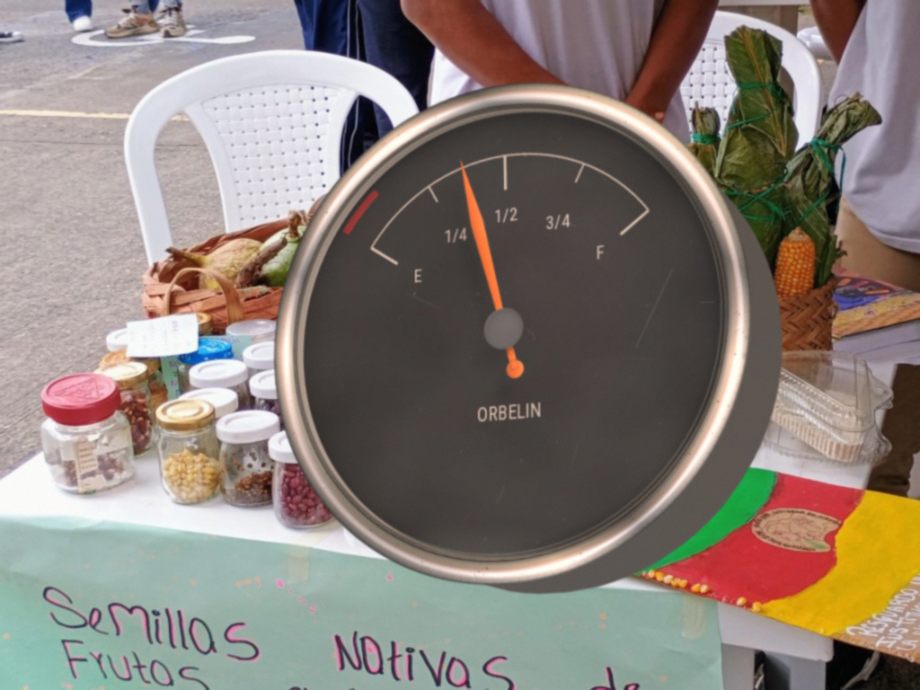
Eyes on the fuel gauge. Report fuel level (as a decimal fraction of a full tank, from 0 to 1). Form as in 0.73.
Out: 0.375
